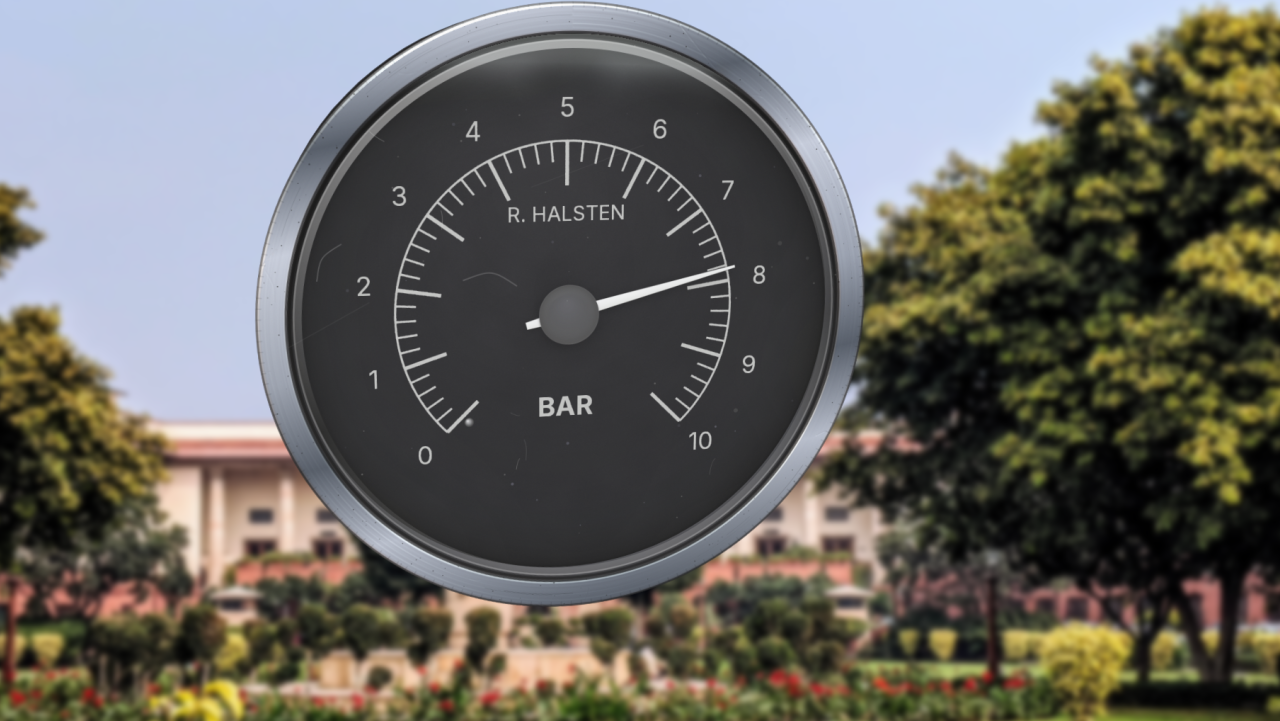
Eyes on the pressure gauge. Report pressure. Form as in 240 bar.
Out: 7.8 bar
